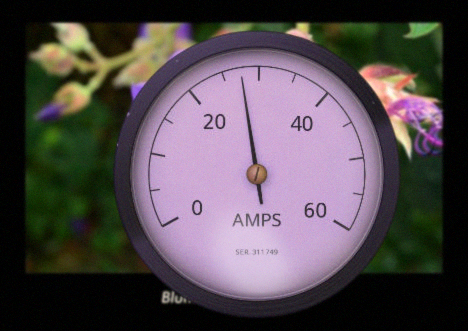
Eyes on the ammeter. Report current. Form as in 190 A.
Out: 27.5 A
